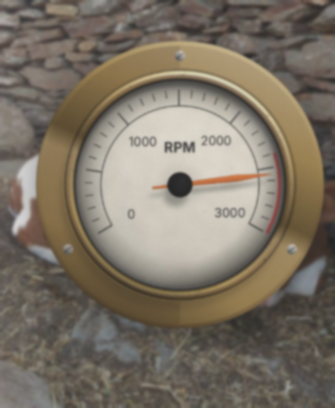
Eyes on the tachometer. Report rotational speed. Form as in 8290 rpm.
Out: 2550 rpm
